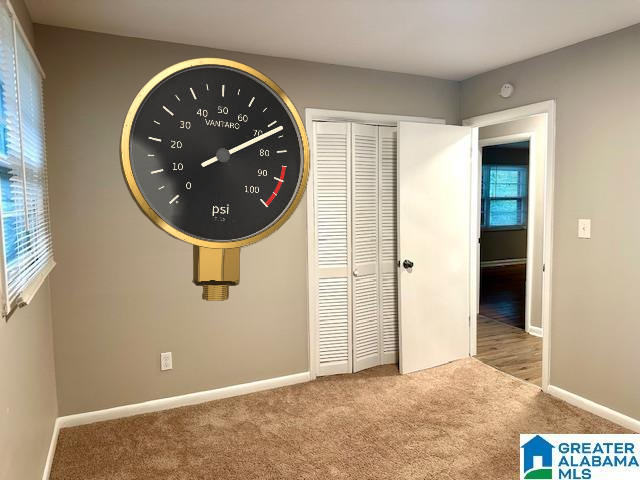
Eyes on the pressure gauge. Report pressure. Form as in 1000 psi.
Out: 72.5 psi
